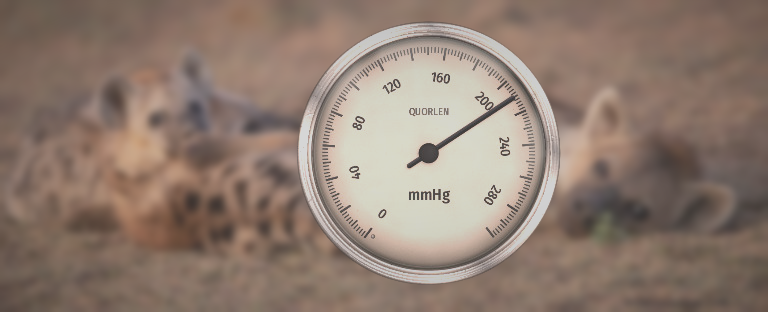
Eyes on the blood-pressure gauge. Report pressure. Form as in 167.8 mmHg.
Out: 210 mmHg
